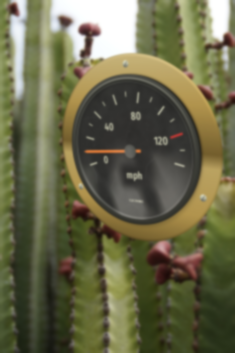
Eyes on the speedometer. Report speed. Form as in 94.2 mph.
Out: 10 mph
